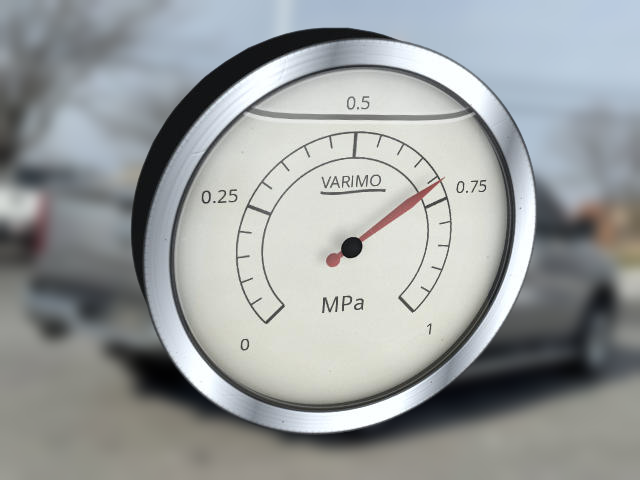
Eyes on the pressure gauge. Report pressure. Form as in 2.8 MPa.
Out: 0.7 MPa
